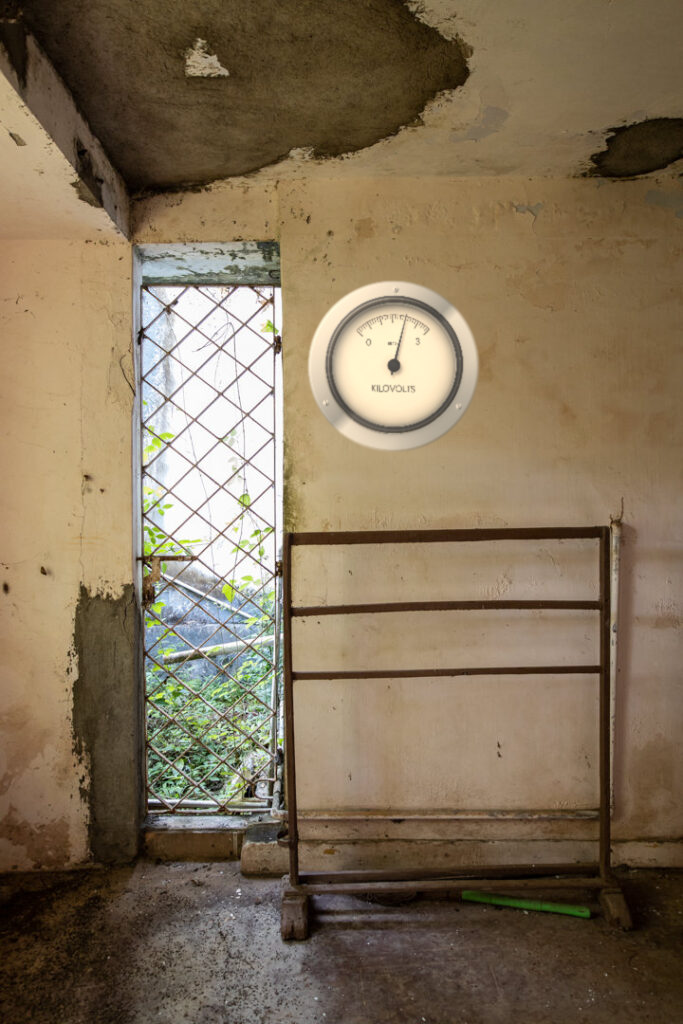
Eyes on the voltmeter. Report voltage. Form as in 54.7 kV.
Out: 2 kV
